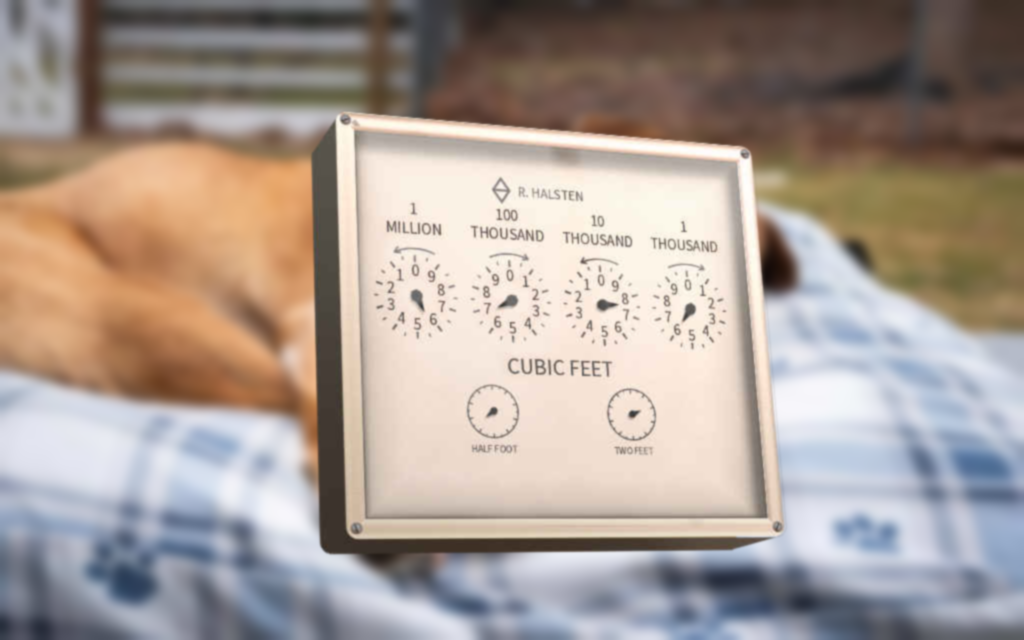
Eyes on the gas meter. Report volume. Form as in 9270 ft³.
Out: 567600 ft³
